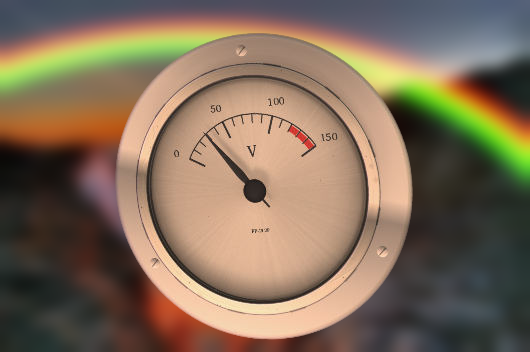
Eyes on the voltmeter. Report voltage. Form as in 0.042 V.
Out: 30 V
